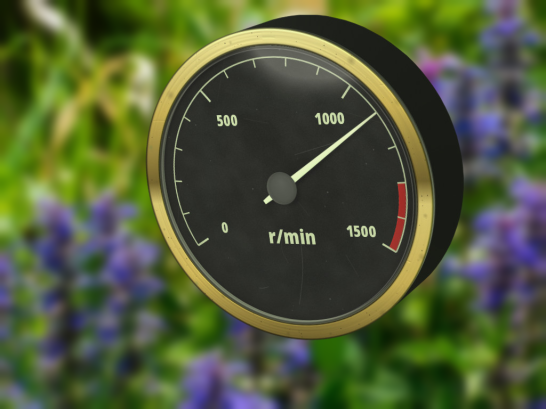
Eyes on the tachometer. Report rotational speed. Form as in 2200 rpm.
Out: 1100 rpm
